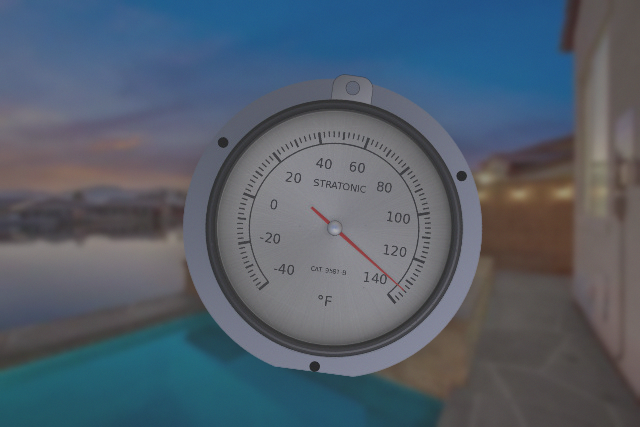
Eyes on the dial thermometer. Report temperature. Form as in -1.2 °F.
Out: 134 °F
